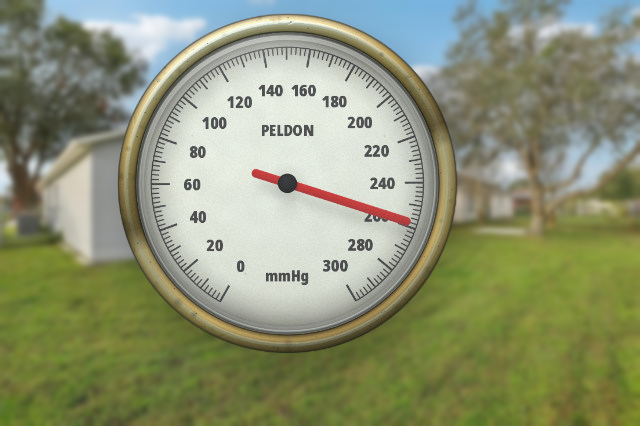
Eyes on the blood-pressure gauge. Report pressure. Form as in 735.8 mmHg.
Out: 258 mmHg
